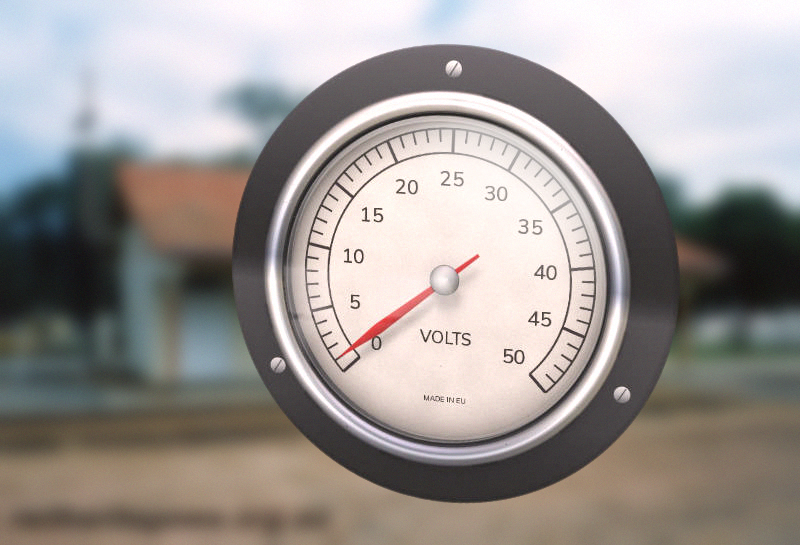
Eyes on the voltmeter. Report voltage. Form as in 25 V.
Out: 1 V
